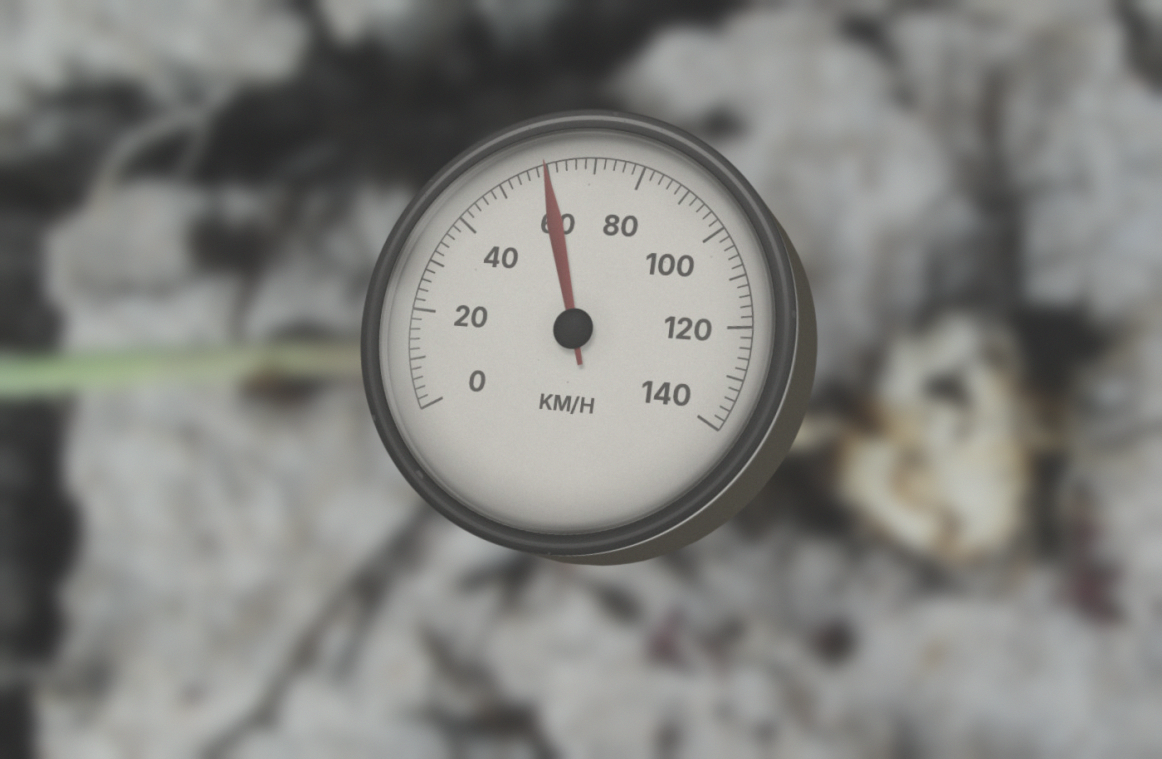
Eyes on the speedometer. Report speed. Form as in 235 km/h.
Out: 60 km/h
